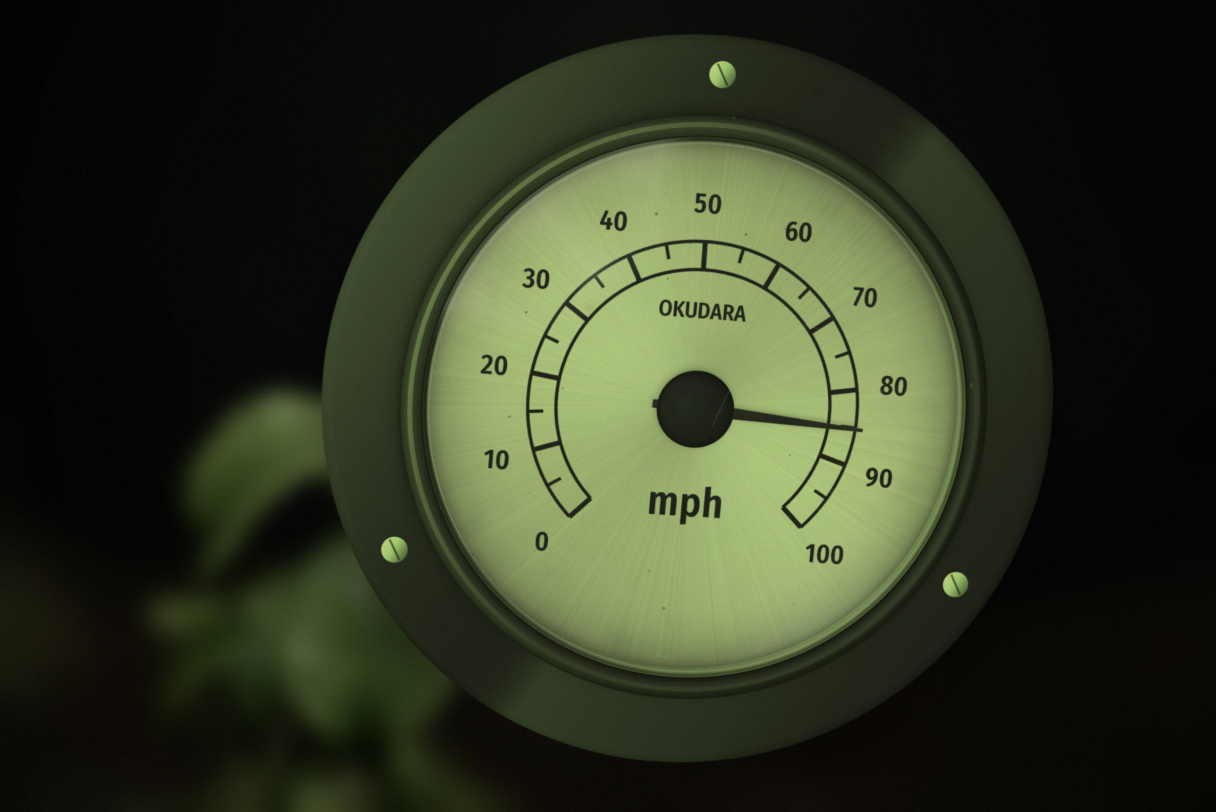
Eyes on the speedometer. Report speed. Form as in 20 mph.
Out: 85 mph
